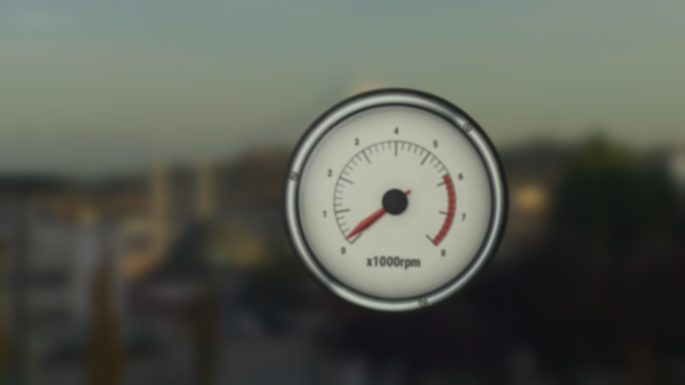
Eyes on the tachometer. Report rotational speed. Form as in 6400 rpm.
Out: 200 rpm
